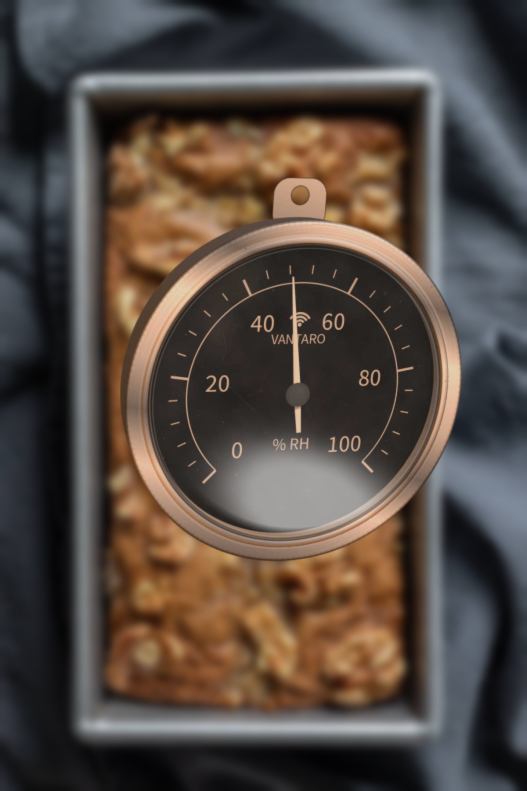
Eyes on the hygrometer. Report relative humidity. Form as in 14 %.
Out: 48 %
